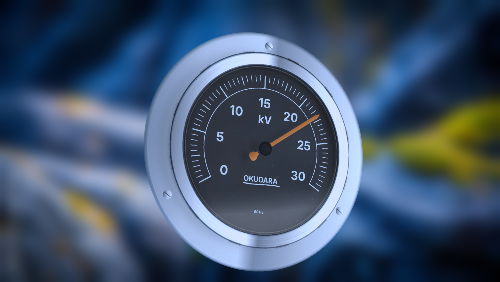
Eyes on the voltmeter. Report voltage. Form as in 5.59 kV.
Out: 22 kV
